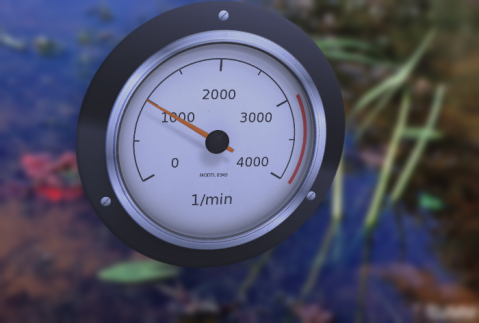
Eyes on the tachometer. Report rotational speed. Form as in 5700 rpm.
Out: 1000 rpm
